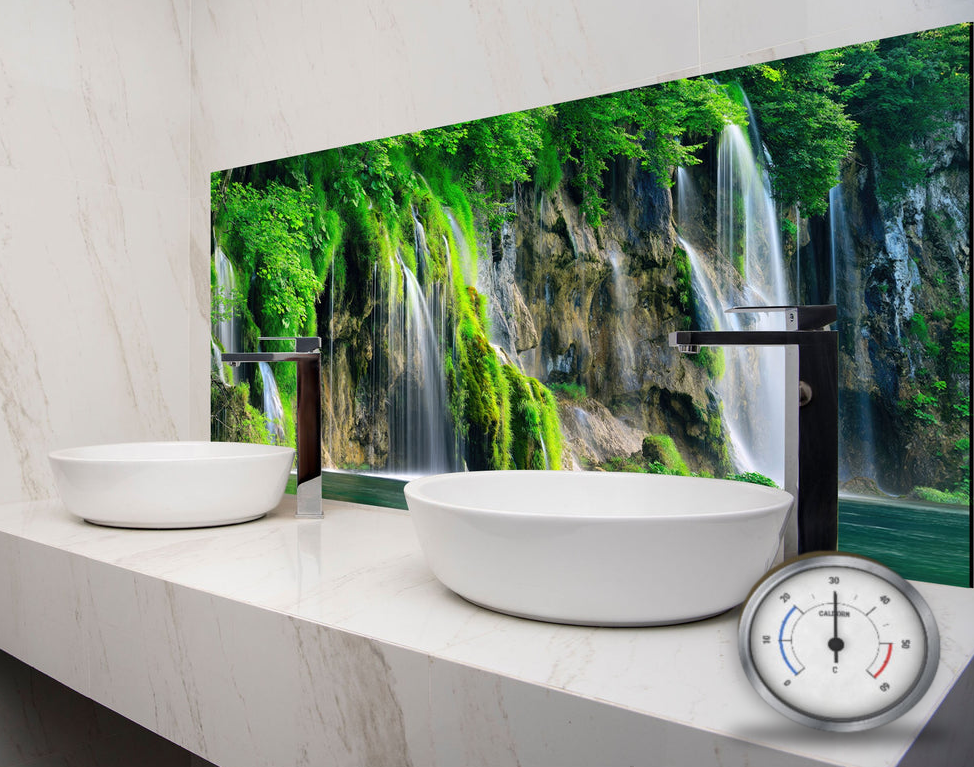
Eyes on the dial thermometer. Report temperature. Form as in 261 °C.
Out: 30 °C
